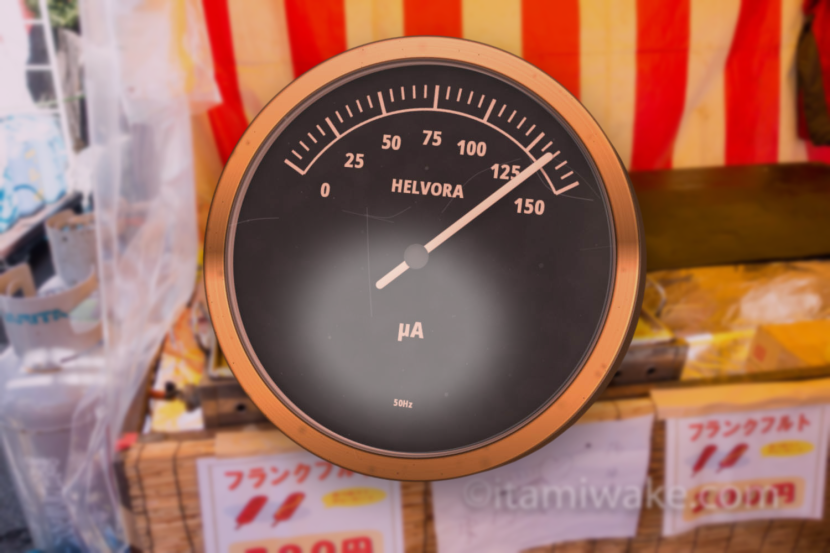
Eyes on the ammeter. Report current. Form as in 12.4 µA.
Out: 135 µA
